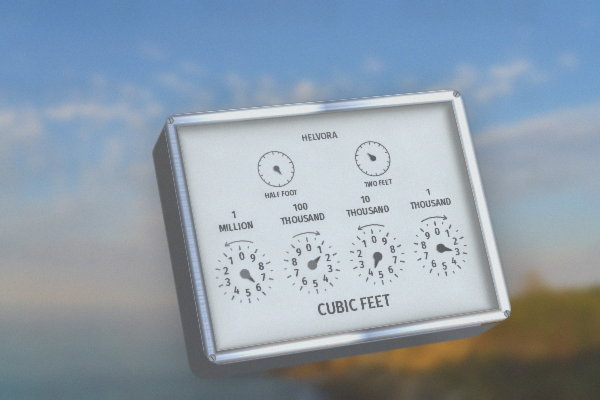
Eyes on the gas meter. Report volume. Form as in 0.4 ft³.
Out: 614300 ft³
